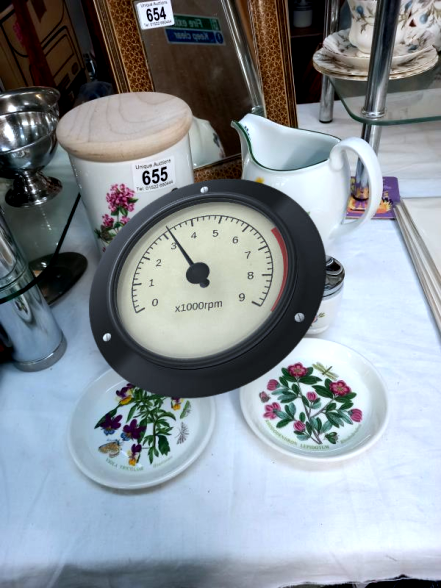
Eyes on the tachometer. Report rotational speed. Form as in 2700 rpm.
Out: 3200 rpm
